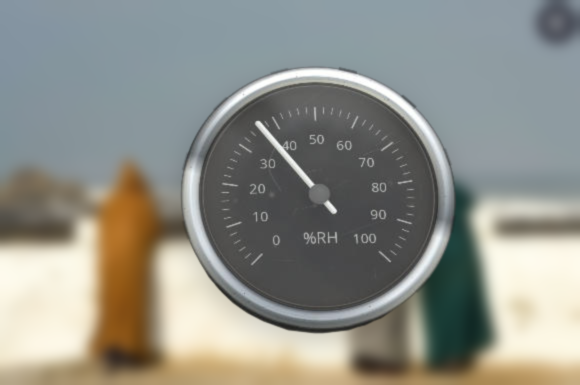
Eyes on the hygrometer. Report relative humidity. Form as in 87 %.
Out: 36 %
